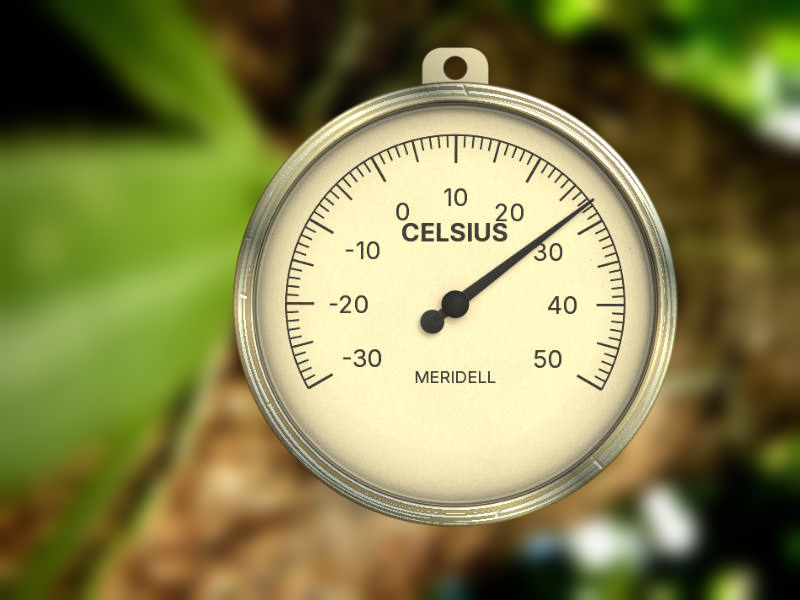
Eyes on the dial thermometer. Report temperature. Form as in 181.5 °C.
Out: 27.5 °C
